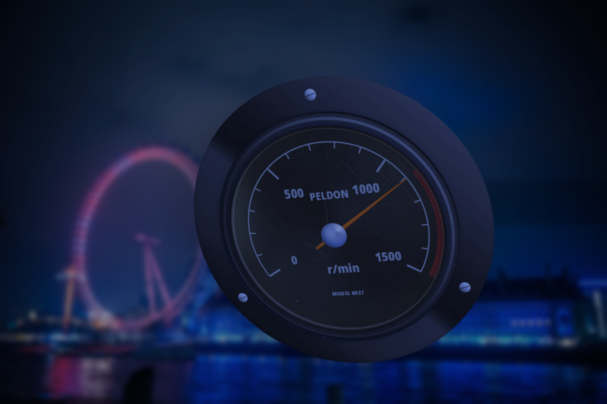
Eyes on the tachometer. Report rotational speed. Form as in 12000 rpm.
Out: 1100 rpm
